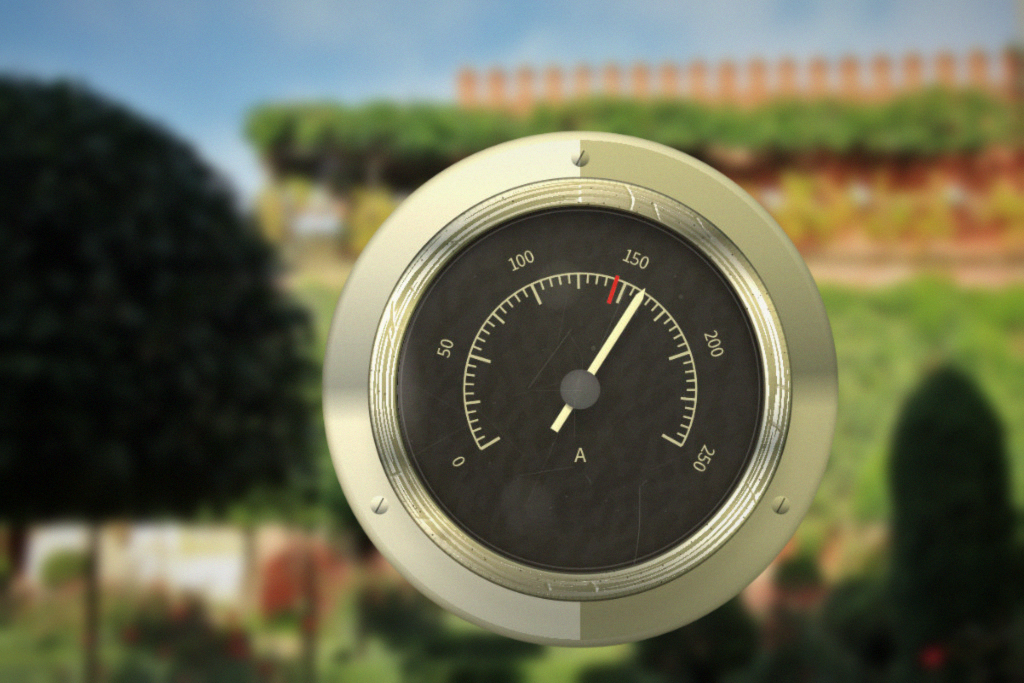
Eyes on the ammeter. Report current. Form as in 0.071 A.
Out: 160 A
